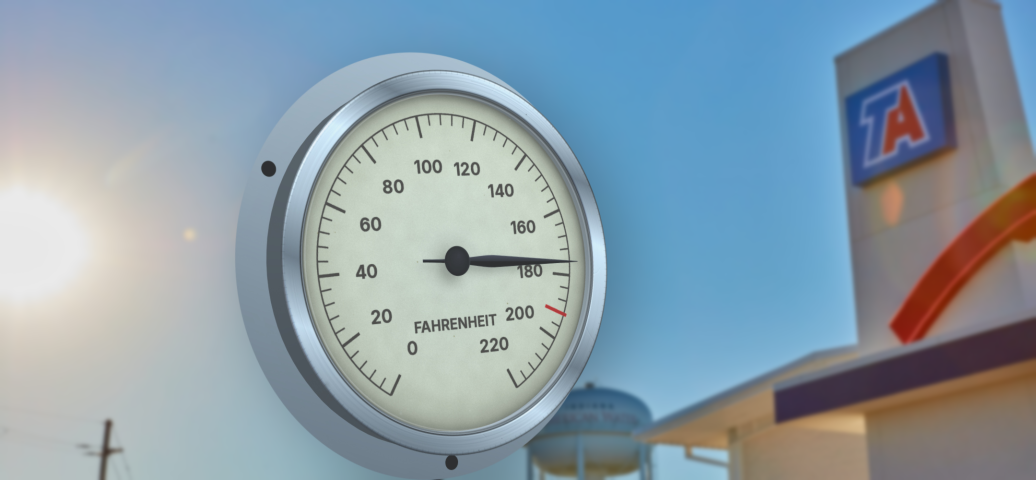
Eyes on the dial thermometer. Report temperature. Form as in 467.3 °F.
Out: 176 °F
